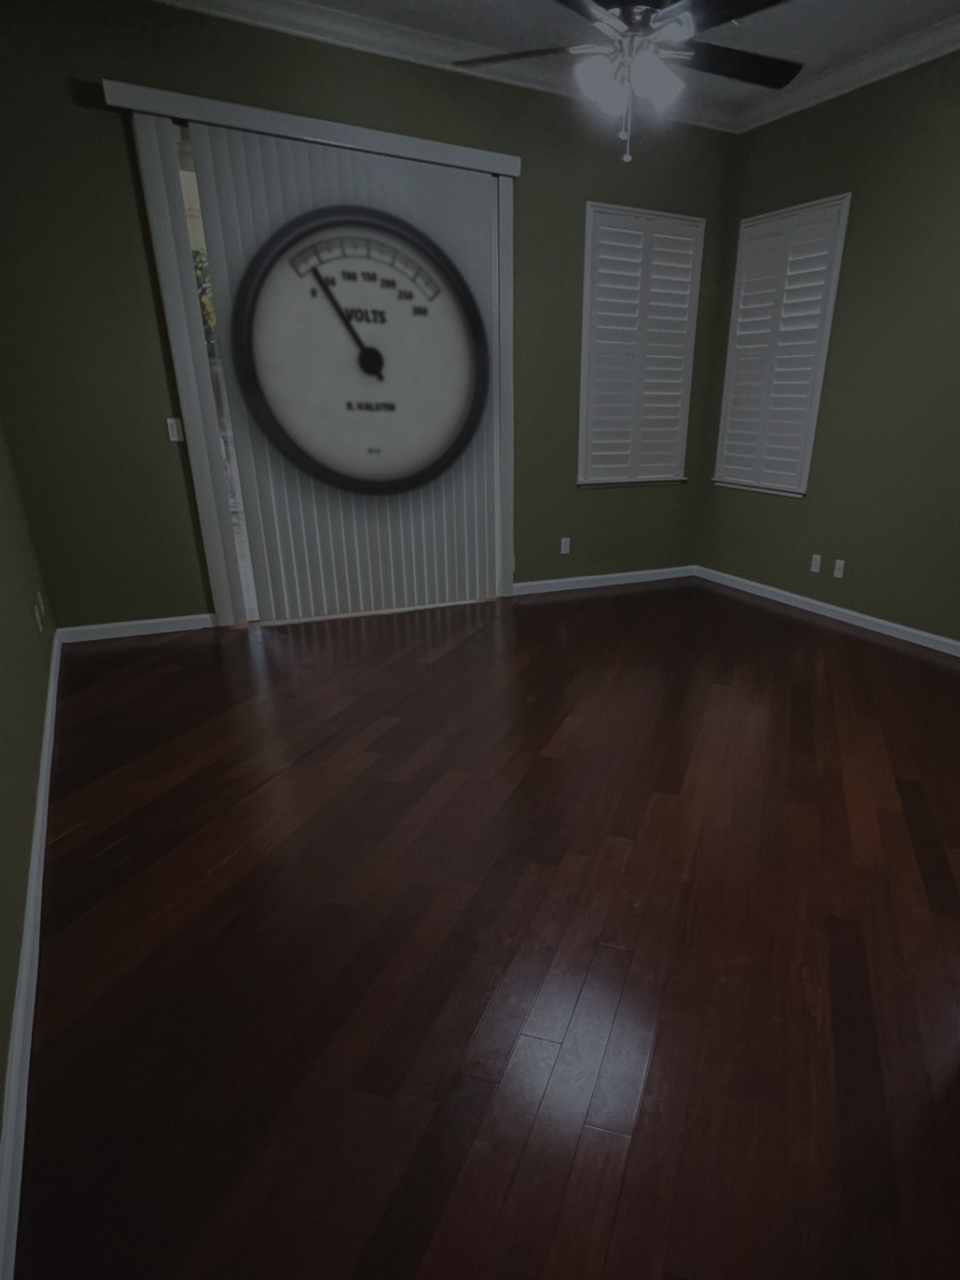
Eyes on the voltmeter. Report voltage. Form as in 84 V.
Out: 25 V
